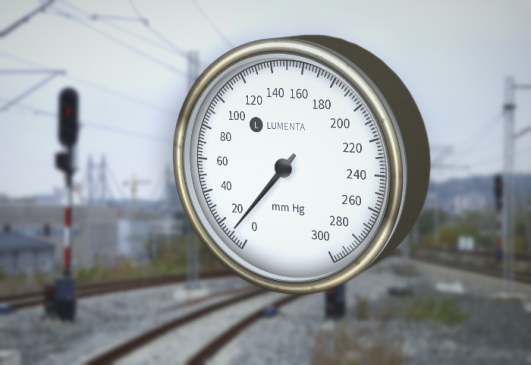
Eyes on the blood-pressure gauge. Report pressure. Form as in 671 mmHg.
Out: 10 mmHg
